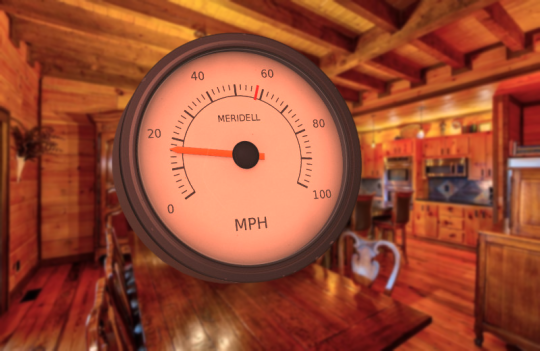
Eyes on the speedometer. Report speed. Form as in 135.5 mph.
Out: 16 mph
